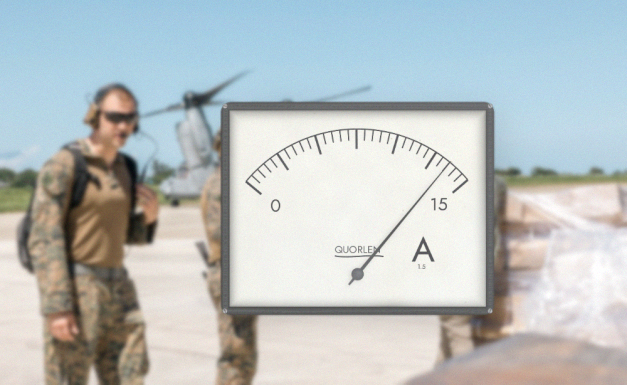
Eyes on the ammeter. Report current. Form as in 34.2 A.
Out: 13.5 A
